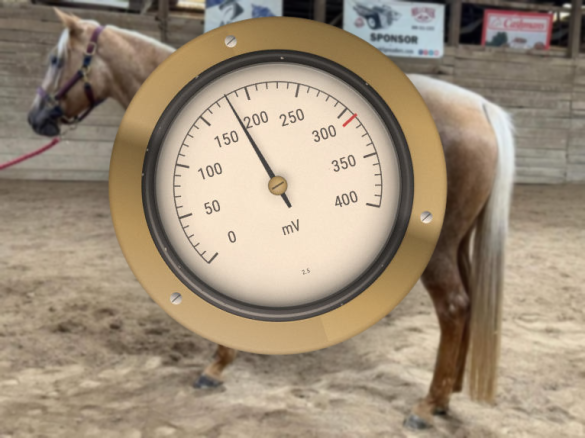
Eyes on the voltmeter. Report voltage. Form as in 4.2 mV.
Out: 180 mV
